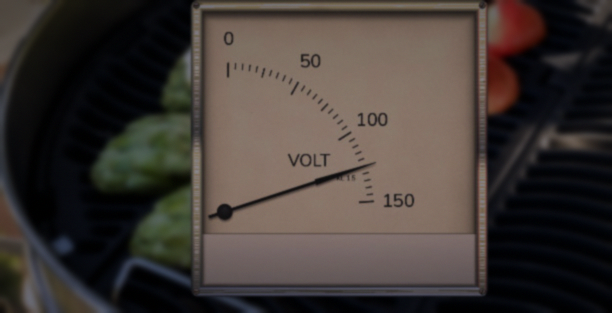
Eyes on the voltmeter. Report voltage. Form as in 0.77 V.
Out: 125 V
